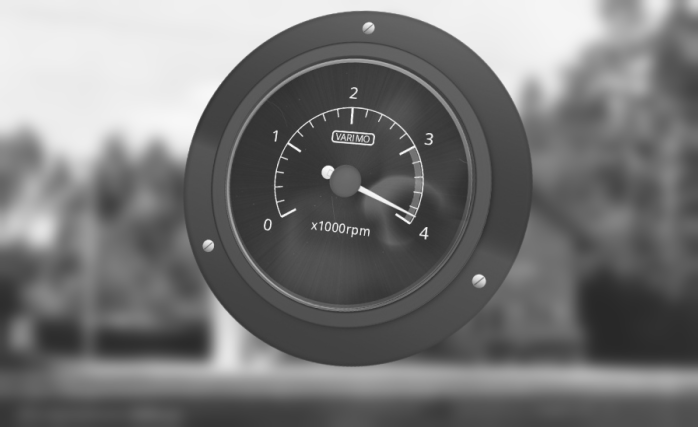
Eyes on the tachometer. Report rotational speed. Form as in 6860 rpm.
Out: 3900 rpm
